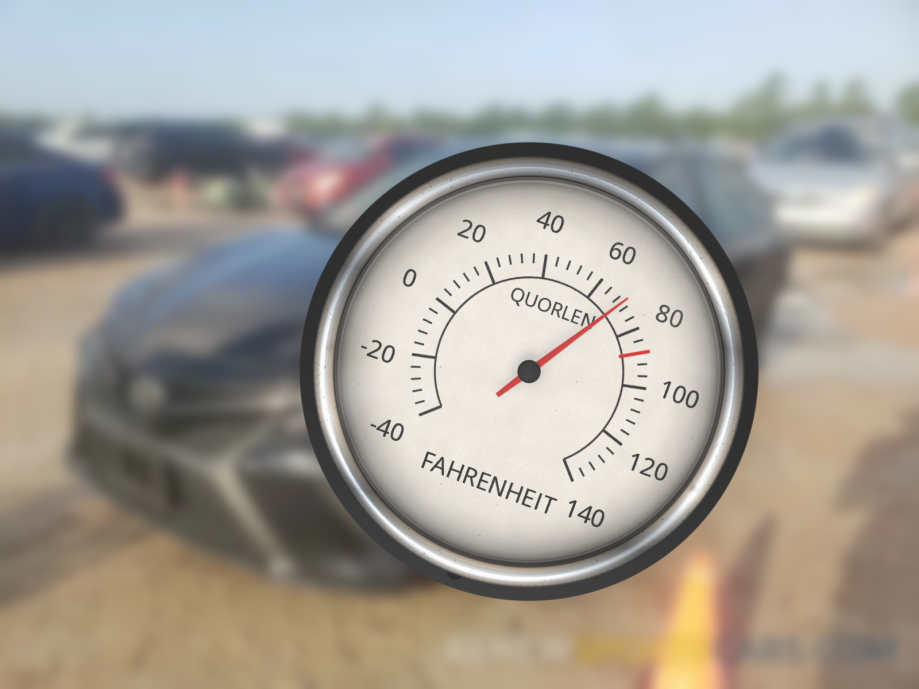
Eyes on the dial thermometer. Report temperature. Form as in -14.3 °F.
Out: 70 °F
